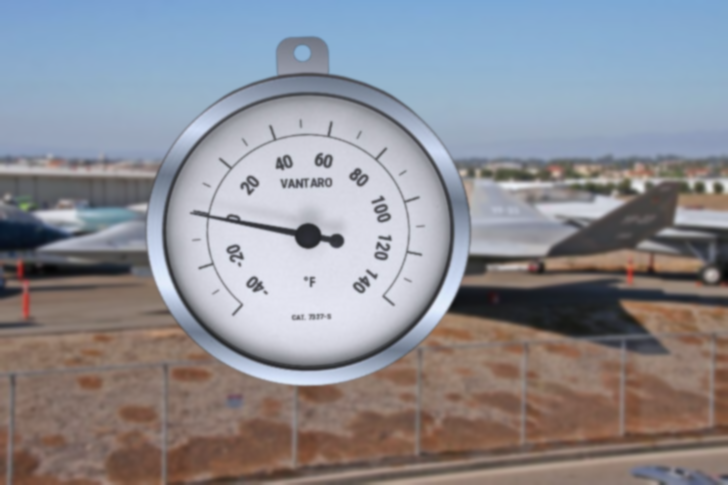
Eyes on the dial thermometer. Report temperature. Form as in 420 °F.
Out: 0 °F
